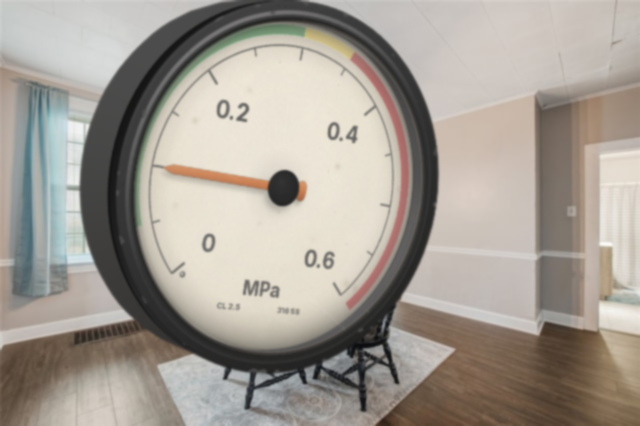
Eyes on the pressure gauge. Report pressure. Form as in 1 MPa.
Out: 0.1 MPa
